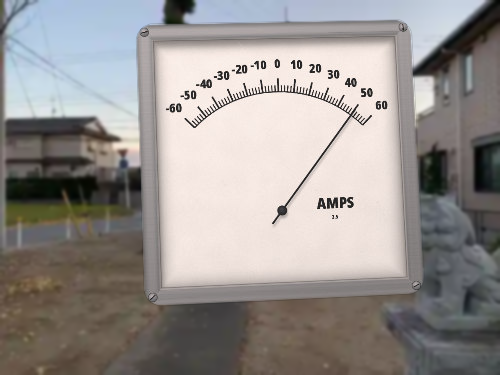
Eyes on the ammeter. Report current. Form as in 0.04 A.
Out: 50 A
